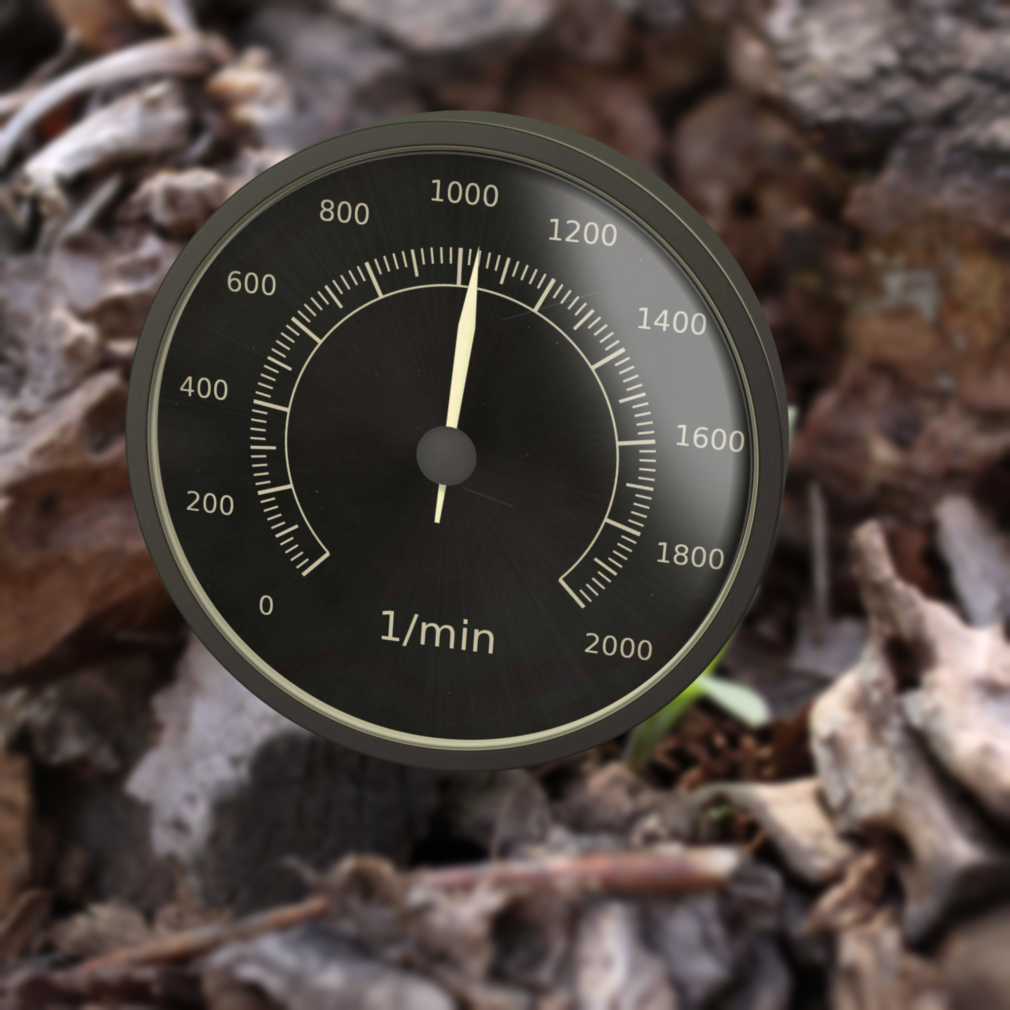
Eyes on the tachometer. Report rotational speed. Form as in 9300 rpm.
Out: 1040 rpm
